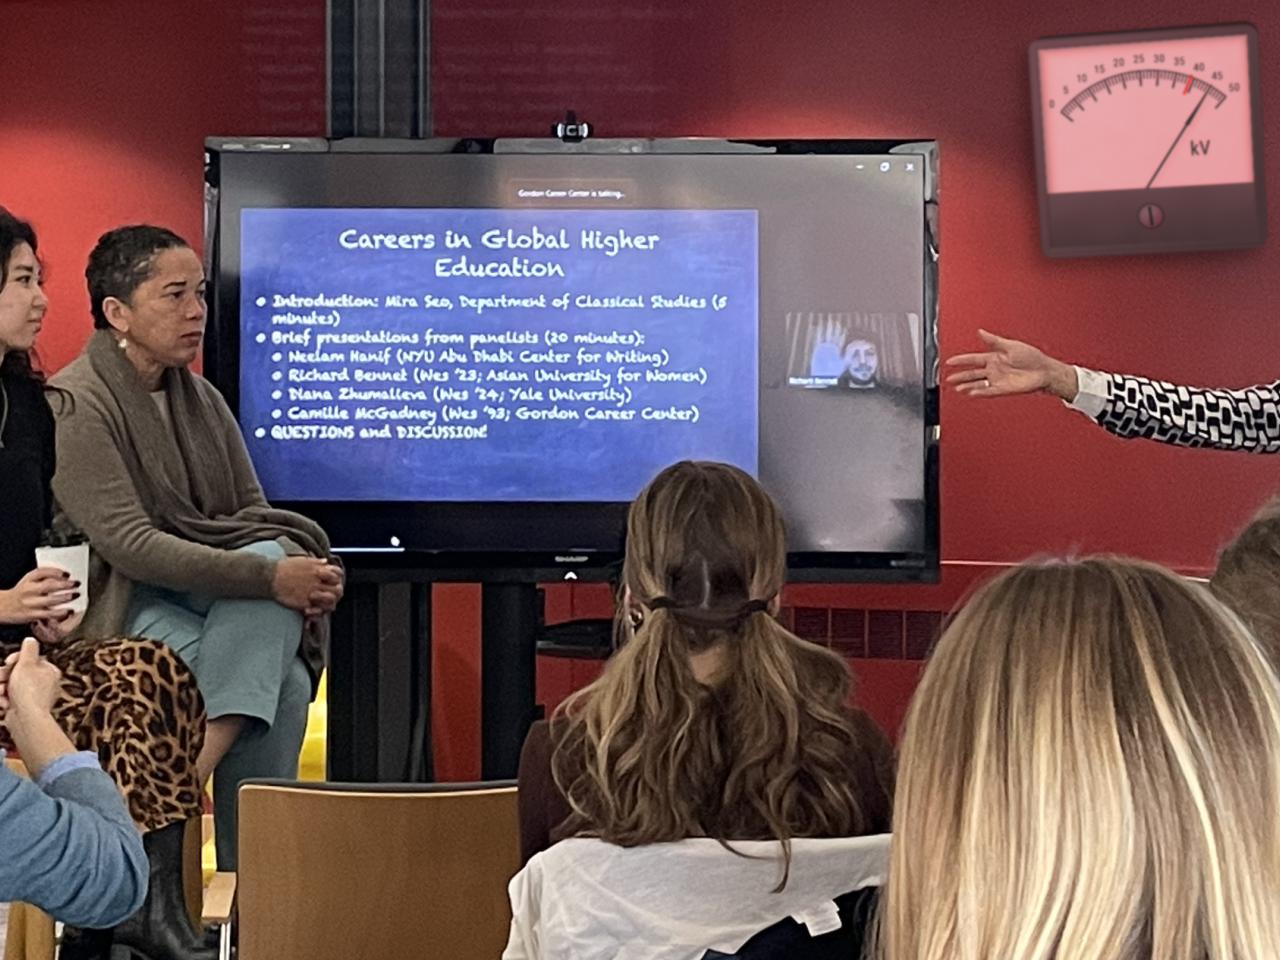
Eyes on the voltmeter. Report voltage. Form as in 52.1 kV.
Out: 45 kV
